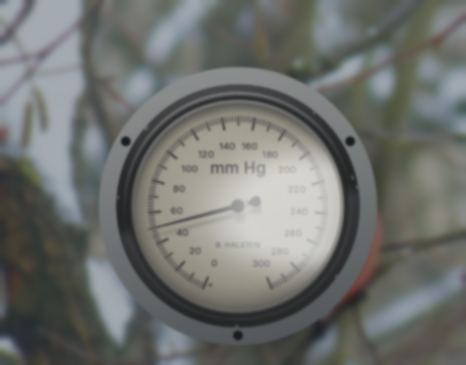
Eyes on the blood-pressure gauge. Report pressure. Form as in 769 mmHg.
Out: 50 mmHg
